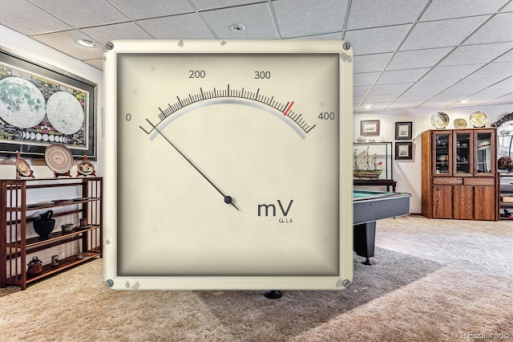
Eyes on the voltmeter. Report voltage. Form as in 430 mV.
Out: 50 mV
